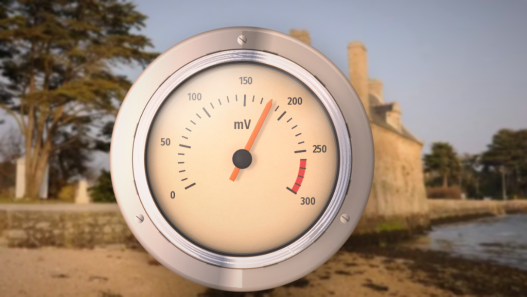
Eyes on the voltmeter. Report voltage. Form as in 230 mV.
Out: 180 mV
